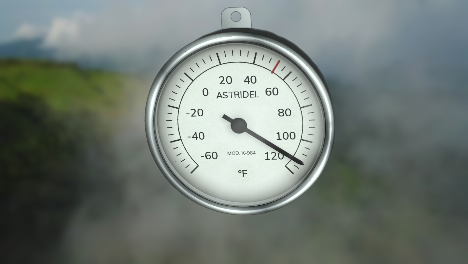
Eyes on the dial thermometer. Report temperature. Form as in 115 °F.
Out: 112 °F
